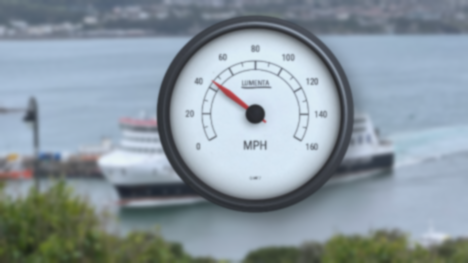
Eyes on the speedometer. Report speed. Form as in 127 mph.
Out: 45 mph
